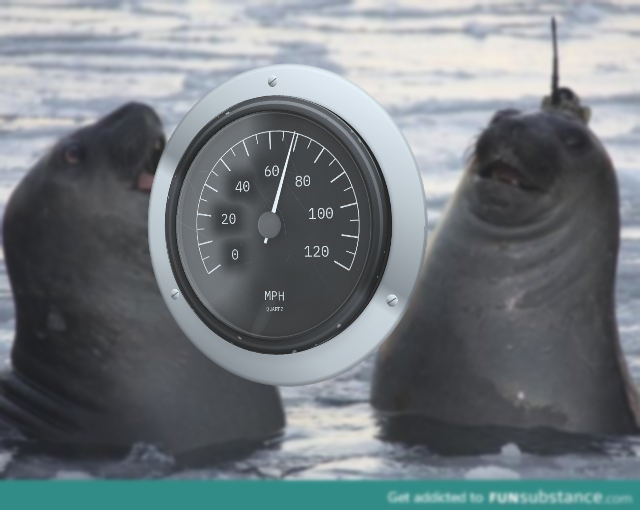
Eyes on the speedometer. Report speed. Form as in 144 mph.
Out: 70 mph
